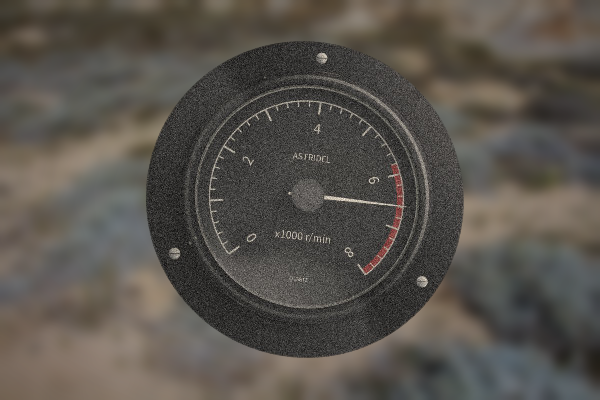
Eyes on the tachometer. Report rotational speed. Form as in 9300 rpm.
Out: 6600 rpm
